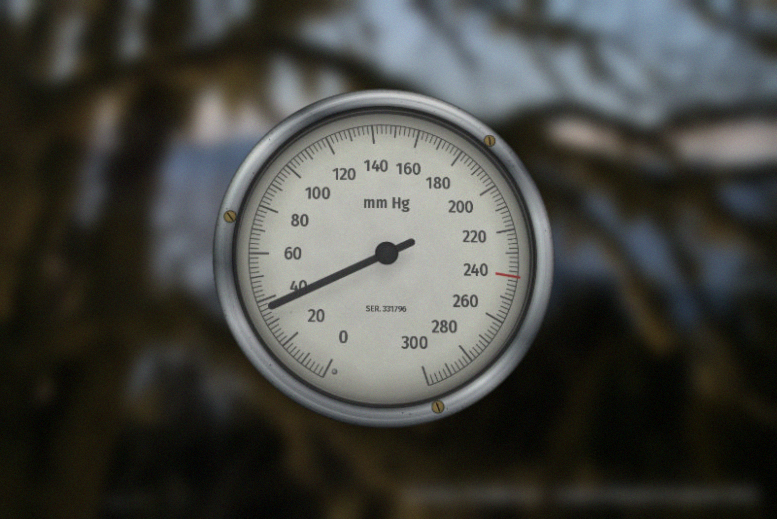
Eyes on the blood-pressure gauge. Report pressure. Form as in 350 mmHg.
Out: 36 mmHg
